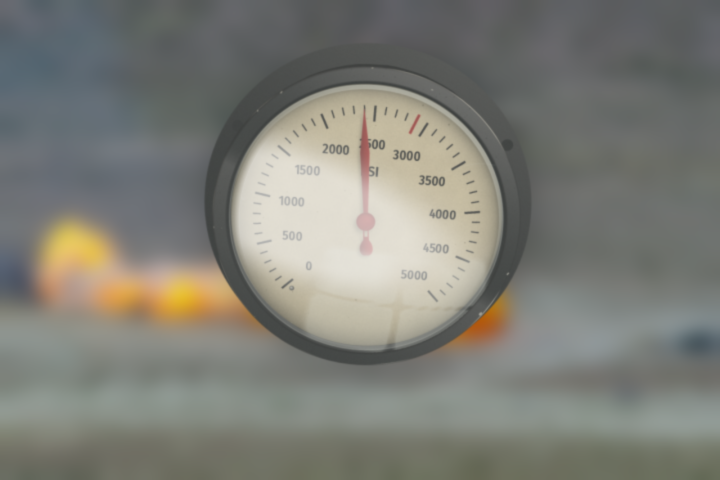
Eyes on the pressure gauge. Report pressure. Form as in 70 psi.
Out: 2400 psi
